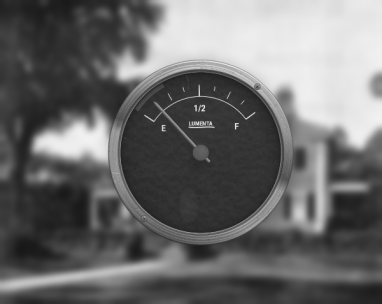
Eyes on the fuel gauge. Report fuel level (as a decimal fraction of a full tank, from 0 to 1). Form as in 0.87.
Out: 0.125
